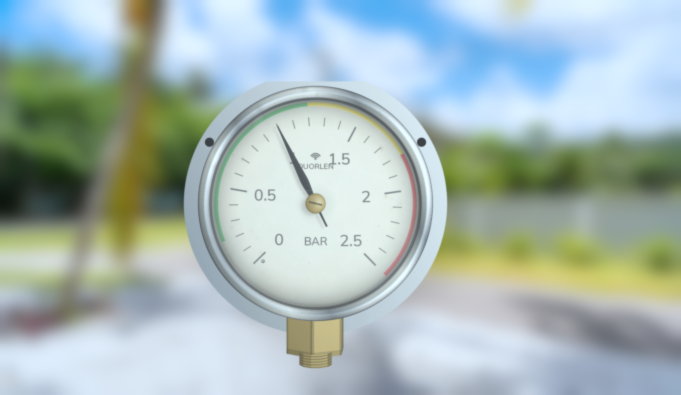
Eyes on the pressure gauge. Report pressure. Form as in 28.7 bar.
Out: 1 bar
